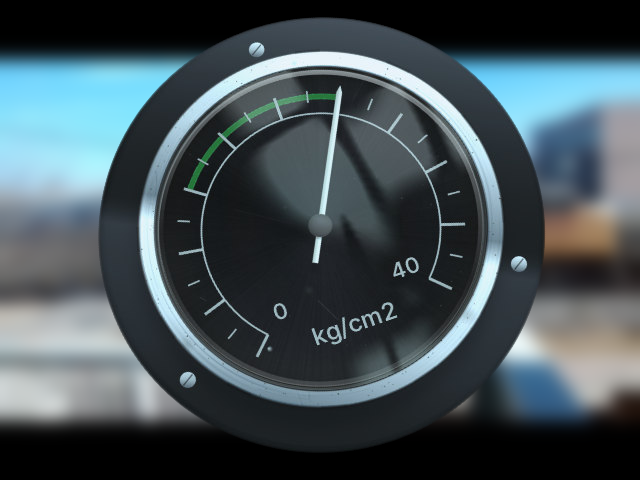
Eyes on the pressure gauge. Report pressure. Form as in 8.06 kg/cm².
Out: 24 kg/cm²
